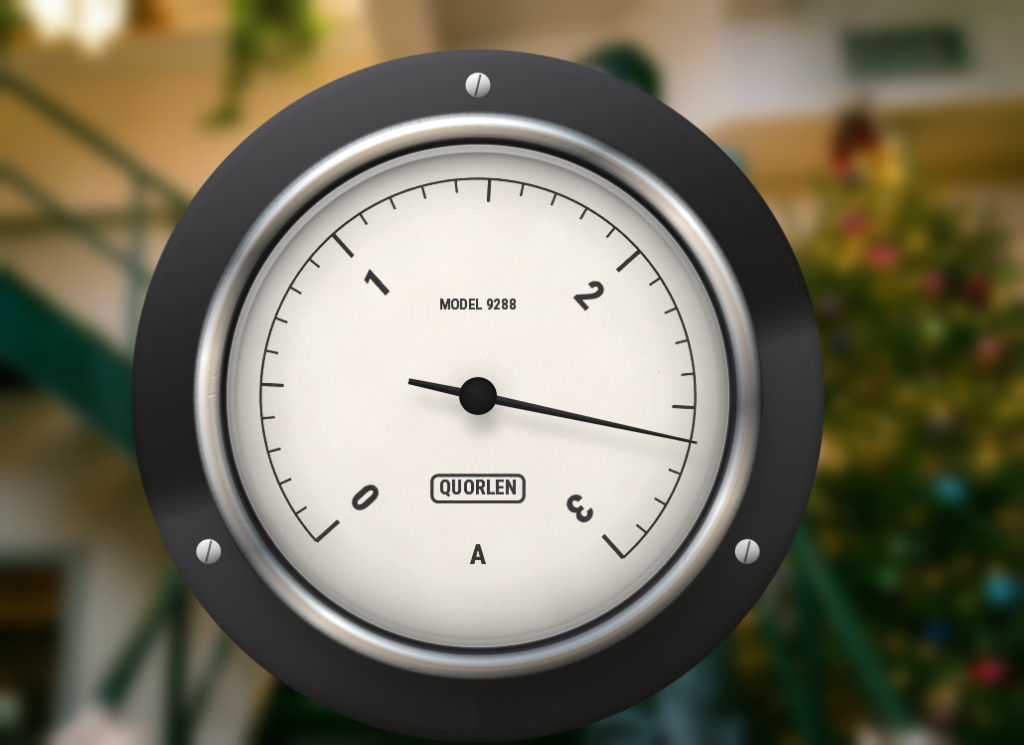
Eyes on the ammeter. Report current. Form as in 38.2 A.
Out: 2.6 A
